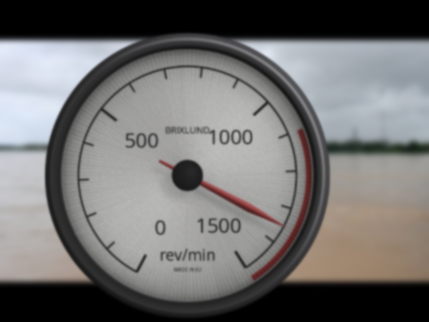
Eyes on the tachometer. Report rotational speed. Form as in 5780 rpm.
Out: 1350 rpm
